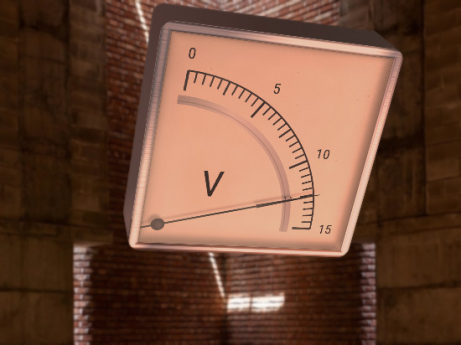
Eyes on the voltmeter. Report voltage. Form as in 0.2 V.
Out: 12.5 V
